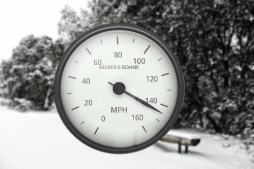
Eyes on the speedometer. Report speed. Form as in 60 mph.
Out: 145 mph
